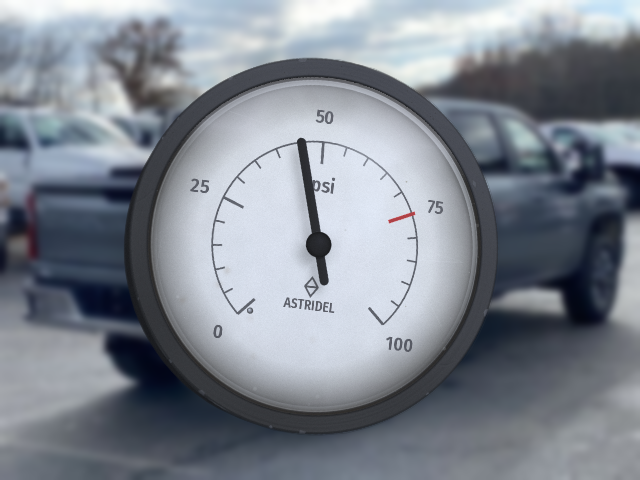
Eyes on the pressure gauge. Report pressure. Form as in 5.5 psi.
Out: 45 psi
